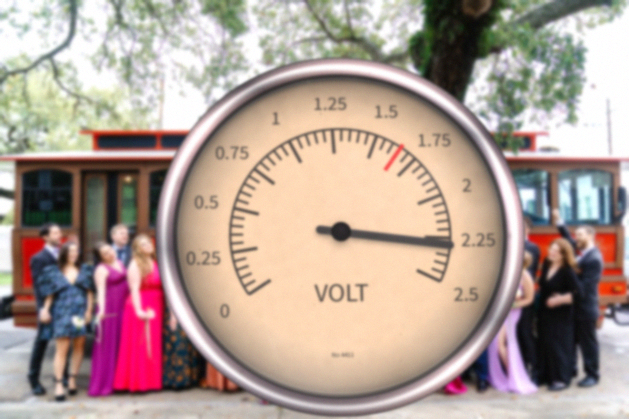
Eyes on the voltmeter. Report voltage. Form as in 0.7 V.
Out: 2.3 V
